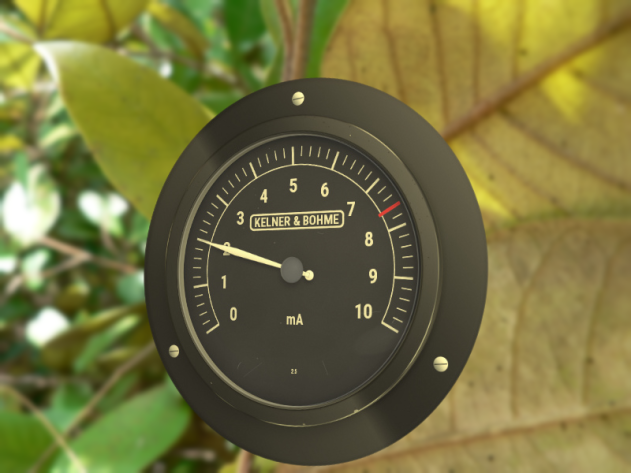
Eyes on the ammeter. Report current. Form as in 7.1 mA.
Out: 2 mA
